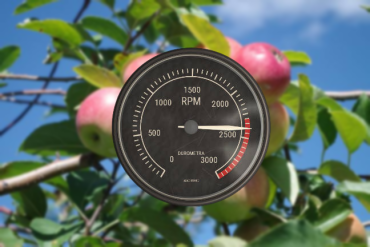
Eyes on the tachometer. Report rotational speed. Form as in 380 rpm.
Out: 2400 rpm
